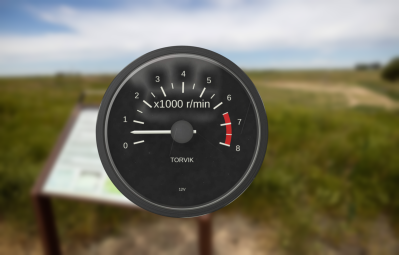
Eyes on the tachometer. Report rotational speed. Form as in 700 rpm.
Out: 500 rpm
